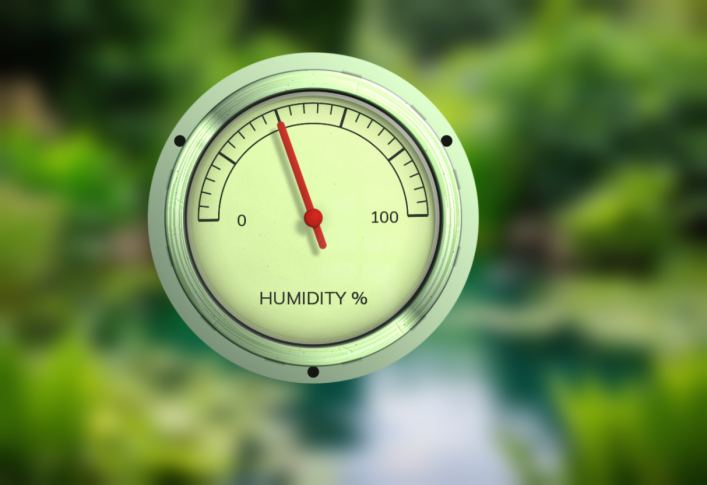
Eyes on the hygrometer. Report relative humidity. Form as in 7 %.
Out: 40 %
